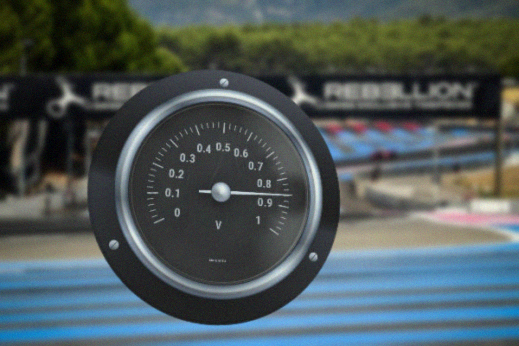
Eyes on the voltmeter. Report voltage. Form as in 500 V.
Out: 0.86 V
